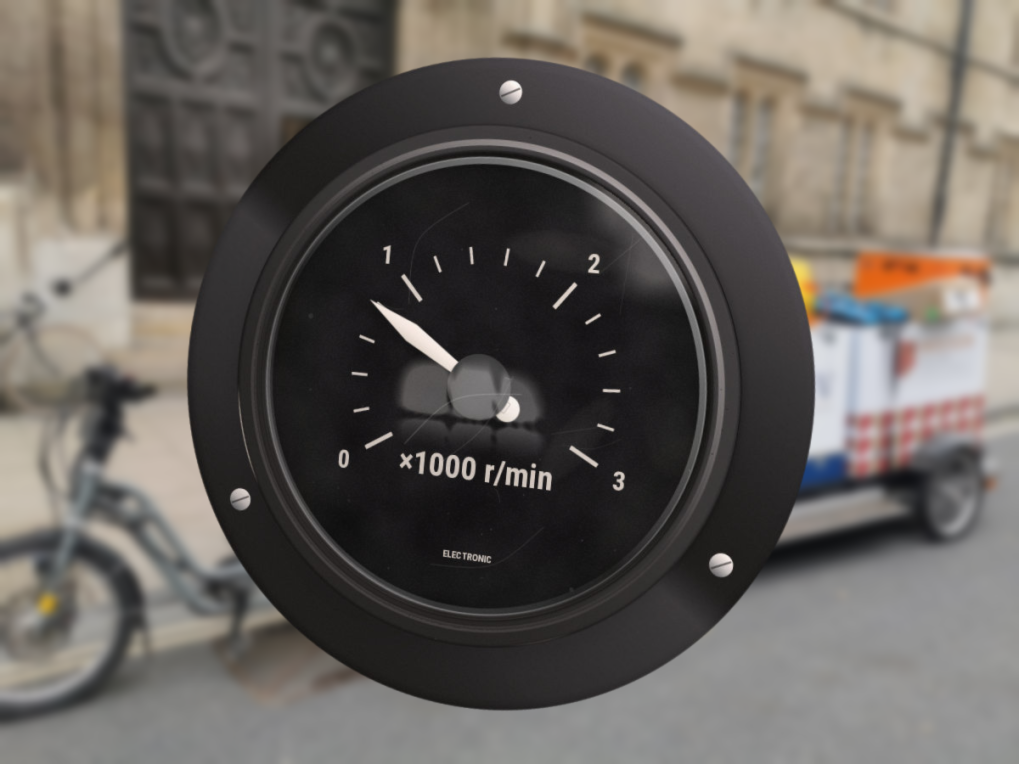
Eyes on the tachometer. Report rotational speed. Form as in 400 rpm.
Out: 800 rpm
